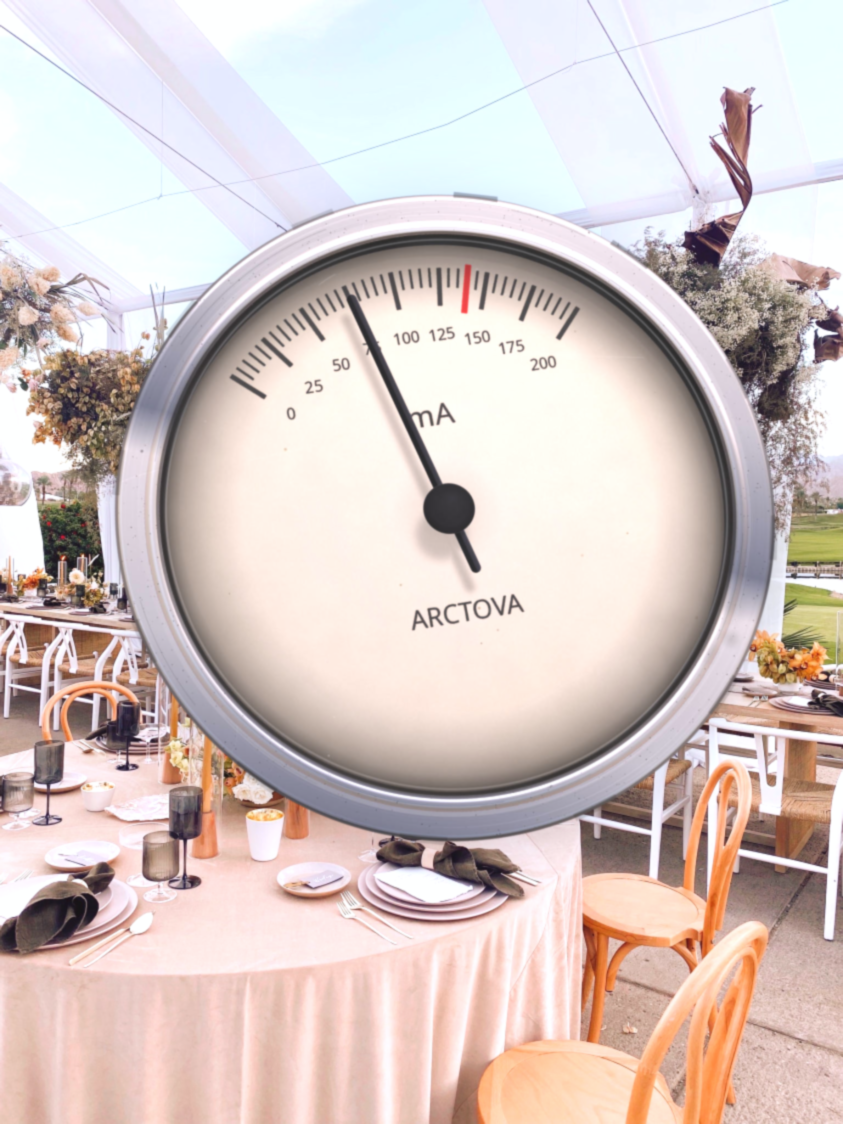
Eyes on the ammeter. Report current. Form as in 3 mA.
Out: 75 mA
